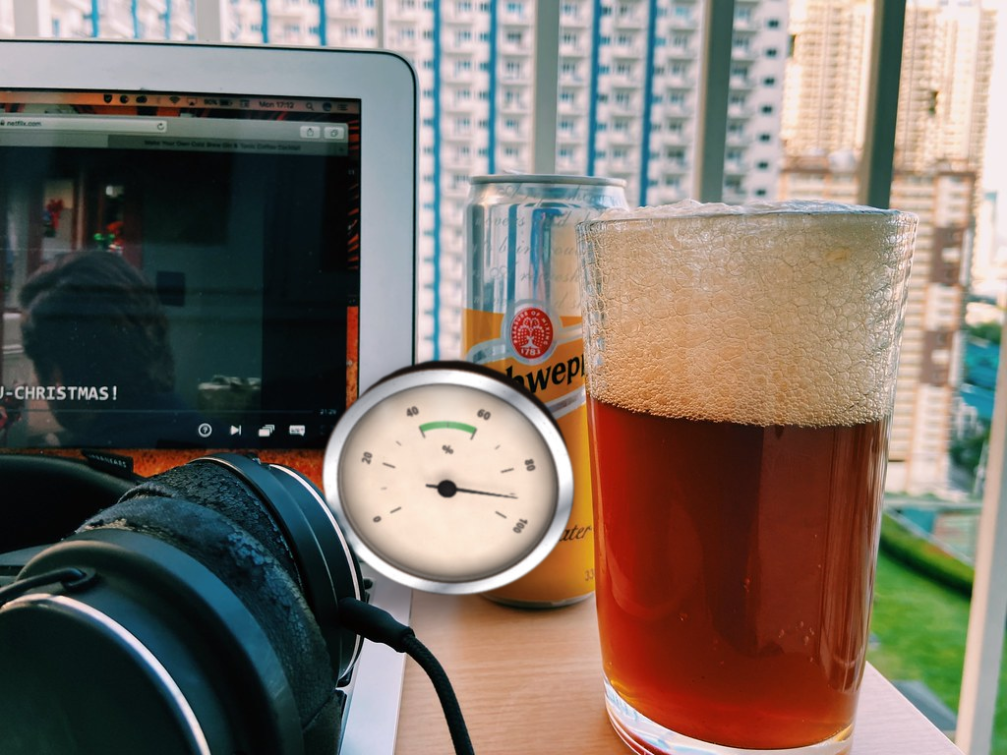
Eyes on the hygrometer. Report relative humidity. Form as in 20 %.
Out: 90 %
